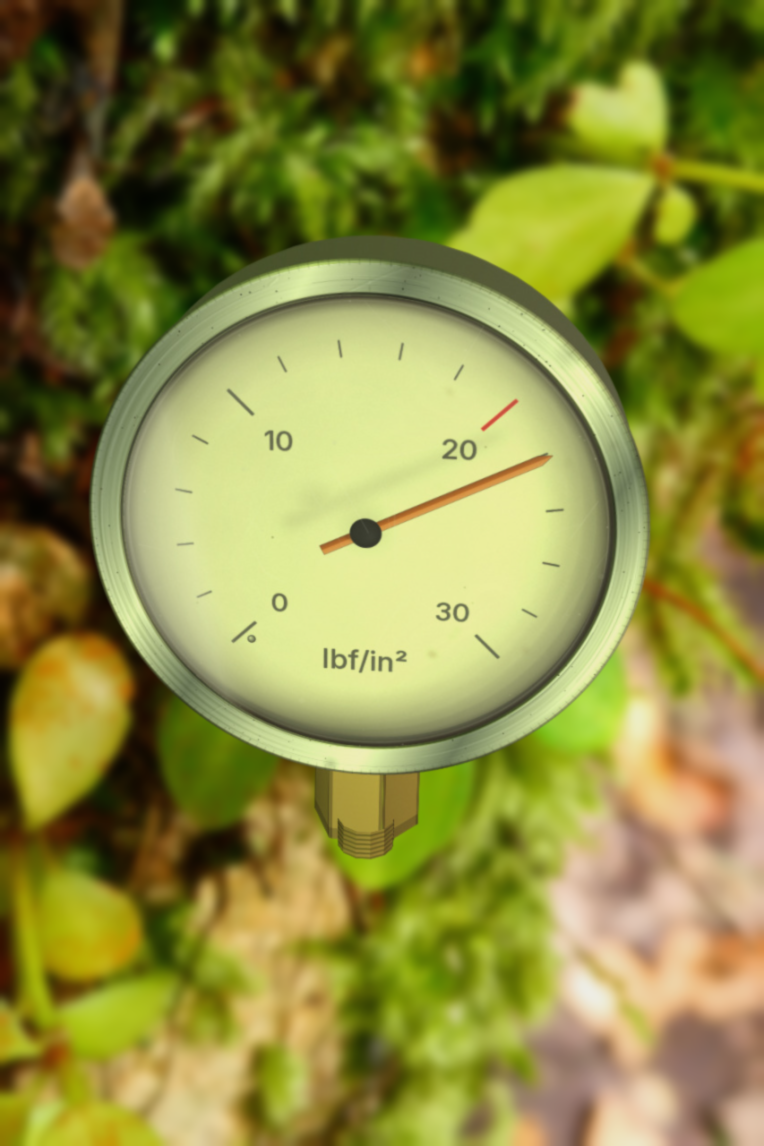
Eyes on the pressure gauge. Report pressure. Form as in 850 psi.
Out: 22 psi
